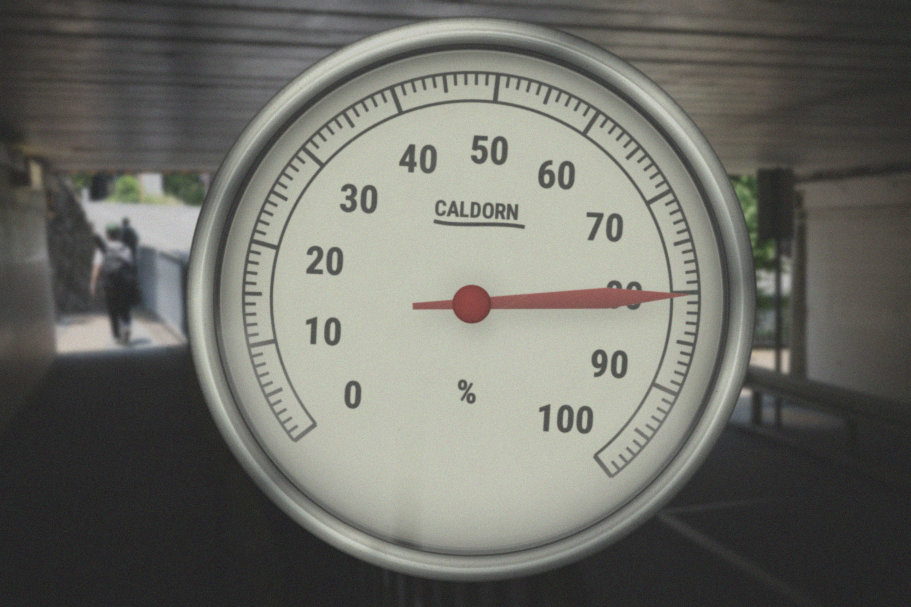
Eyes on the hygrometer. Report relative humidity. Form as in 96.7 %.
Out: 80 %
